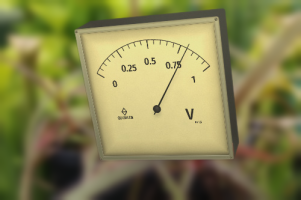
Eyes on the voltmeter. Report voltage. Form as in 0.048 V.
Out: 0.8 V
